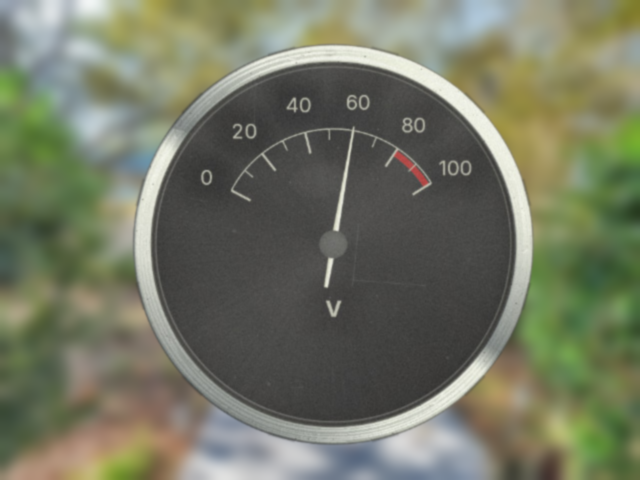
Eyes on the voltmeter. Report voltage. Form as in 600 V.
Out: 60 V
